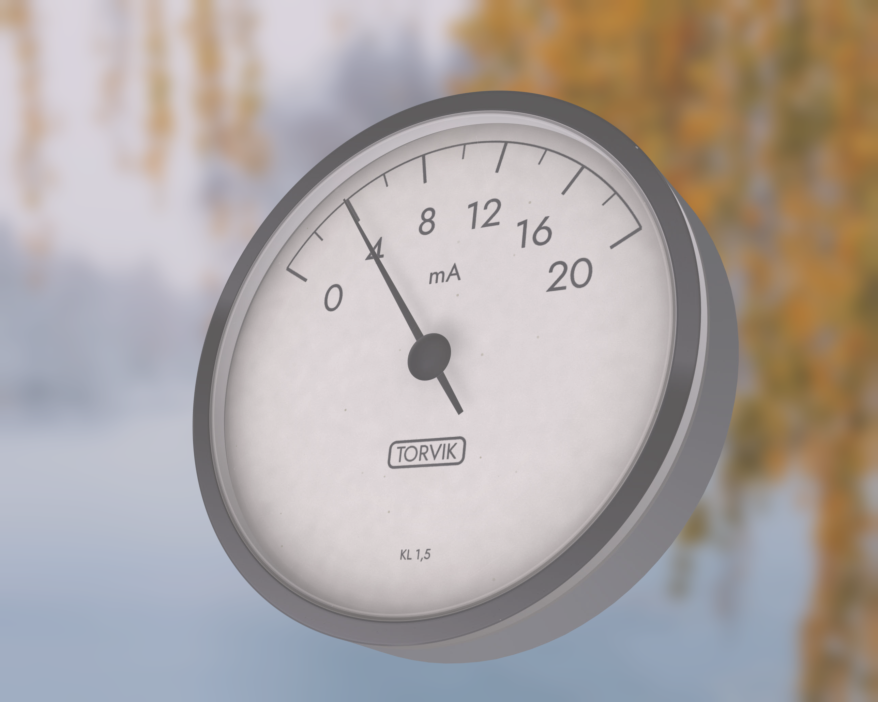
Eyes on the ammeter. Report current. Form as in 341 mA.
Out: 4 mA
